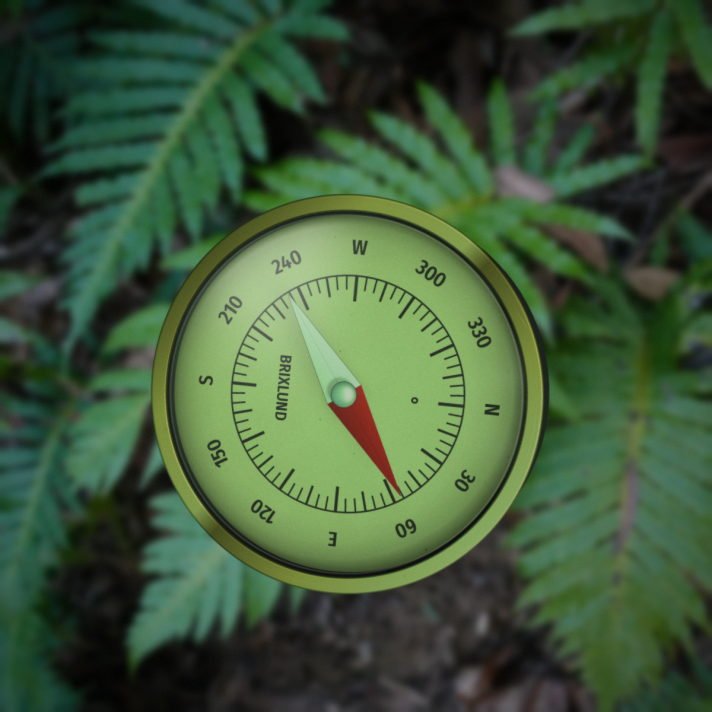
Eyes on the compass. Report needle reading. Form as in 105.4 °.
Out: 55 °
